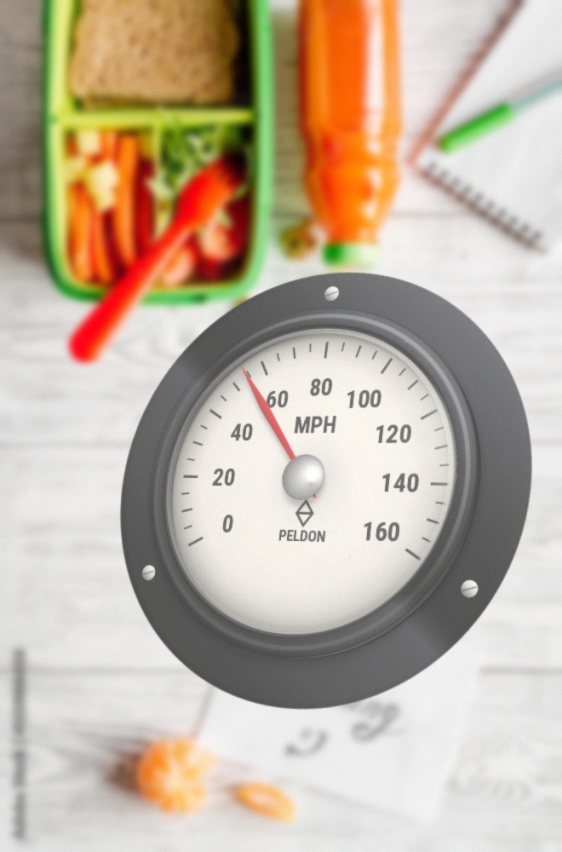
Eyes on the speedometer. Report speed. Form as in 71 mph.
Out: 55 mph
